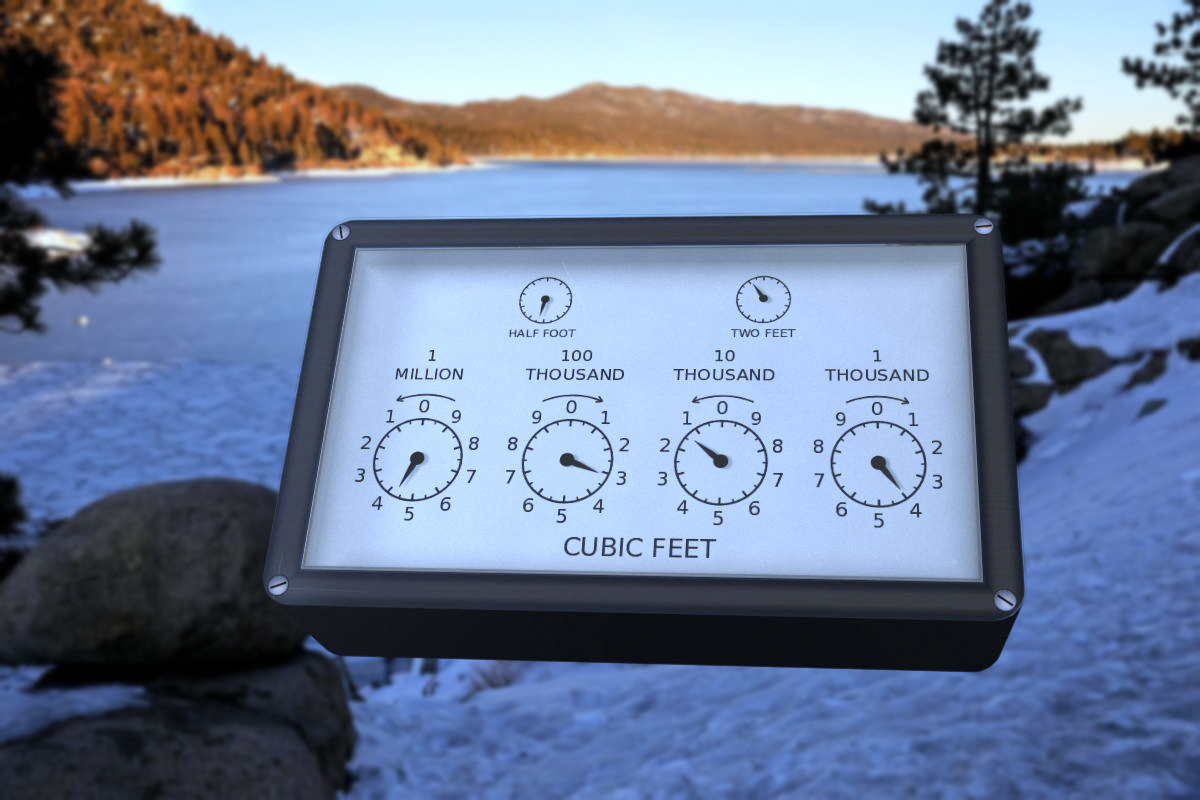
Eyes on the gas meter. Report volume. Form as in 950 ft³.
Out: 431400 ft³
